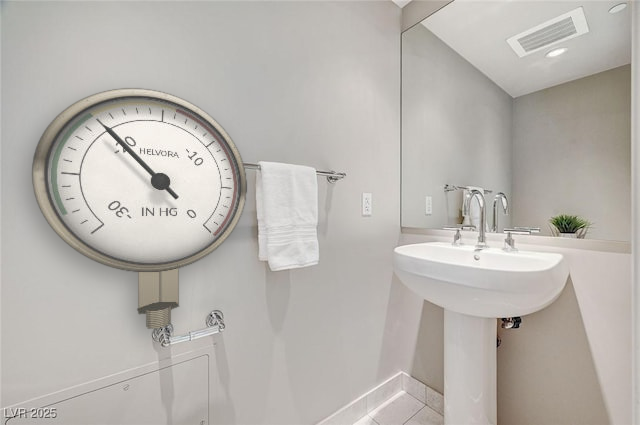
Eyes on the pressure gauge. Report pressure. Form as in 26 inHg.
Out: -20 inHg
